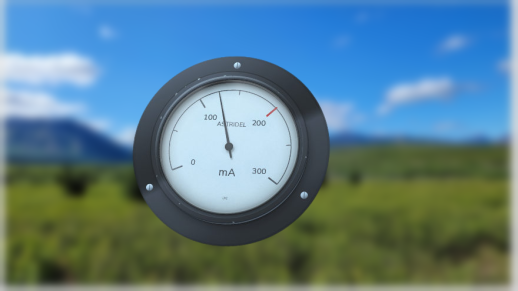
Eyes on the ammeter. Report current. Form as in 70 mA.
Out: 125 mA
